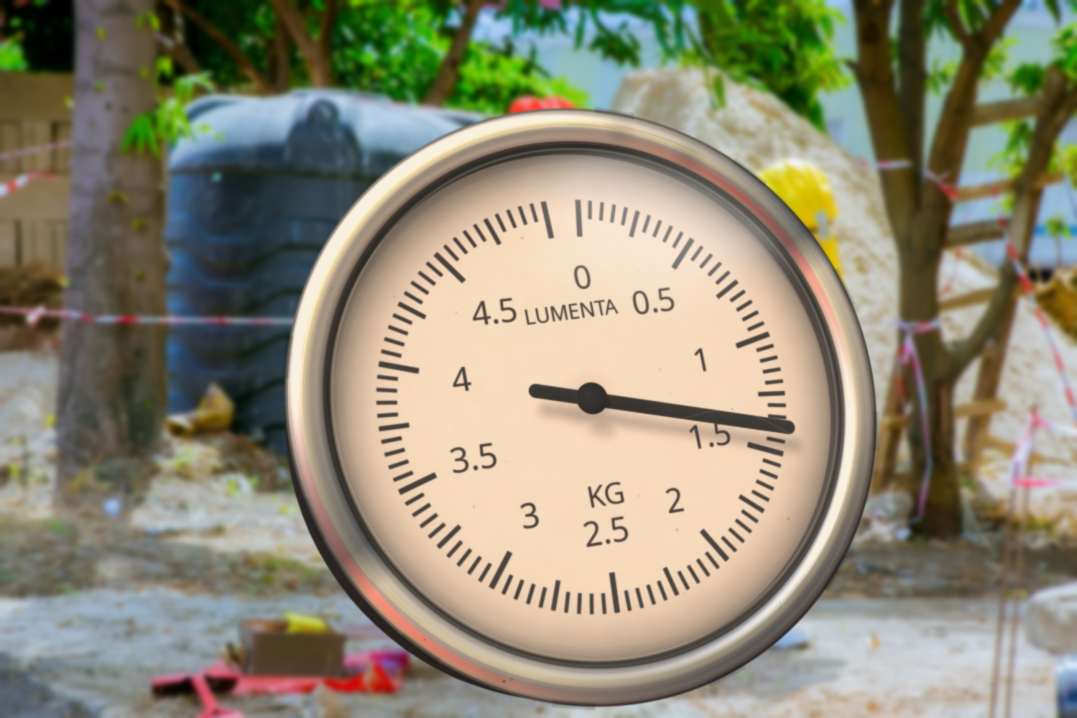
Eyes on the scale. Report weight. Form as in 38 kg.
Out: 1.4 kg
